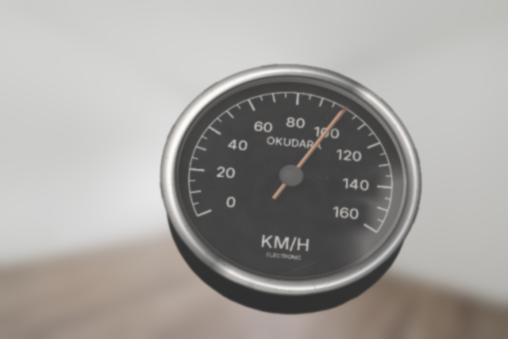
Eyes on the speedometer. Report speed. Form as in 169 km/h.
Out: 100 km/h
